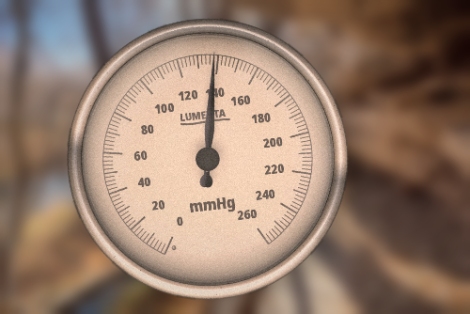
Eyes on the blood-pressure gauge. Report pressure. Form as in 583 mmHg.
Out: 138 mmHg
